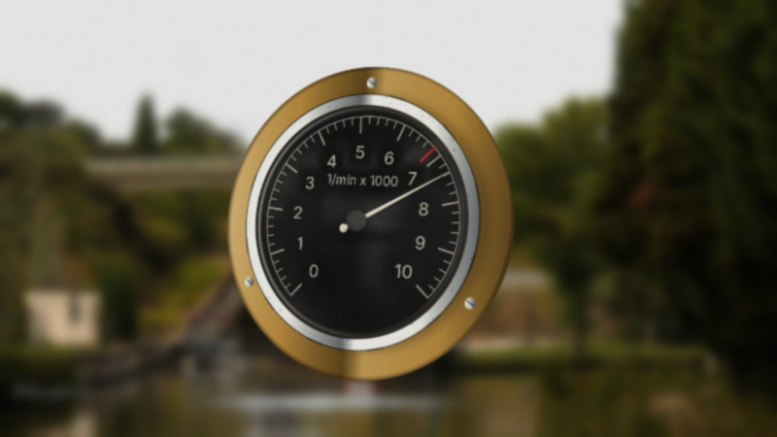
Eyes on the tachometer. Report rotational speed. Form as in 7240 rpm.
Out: 7400 rpm
